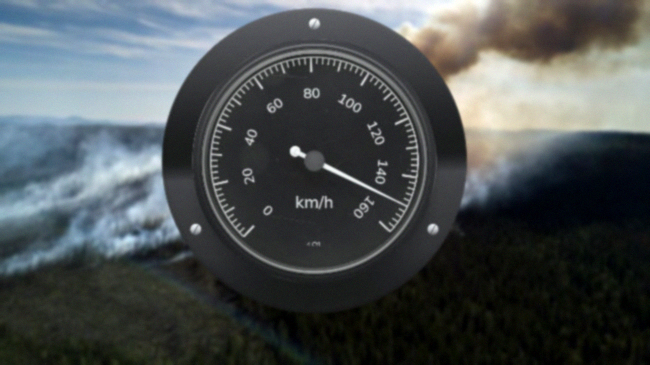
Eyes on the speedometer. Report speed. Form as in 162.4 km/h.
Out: 150 km/h
